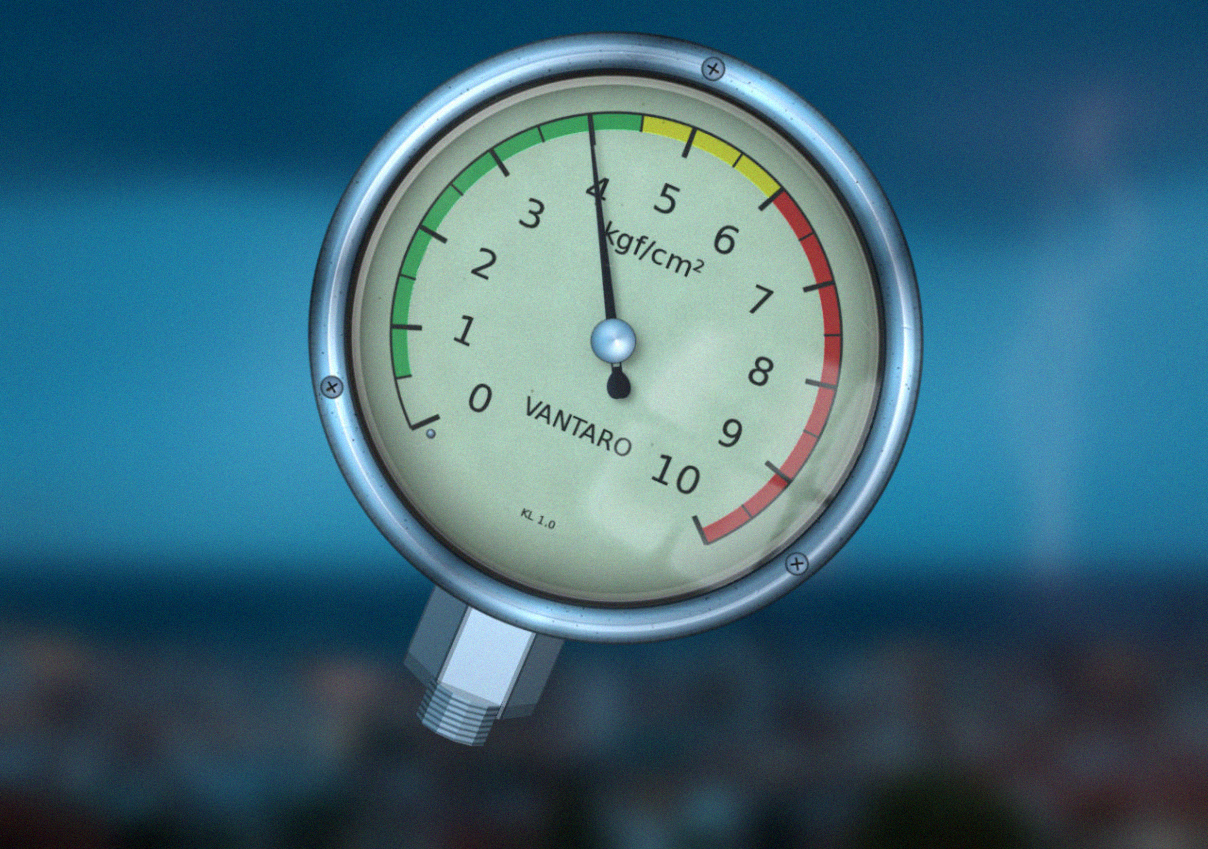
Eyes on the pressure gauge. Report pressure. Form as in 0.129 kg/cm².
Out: 4 kg/cm²
